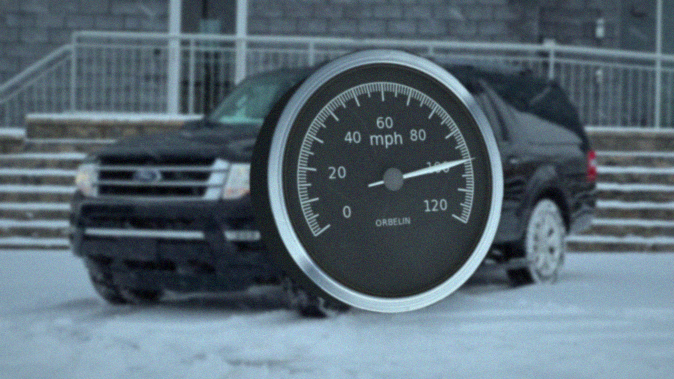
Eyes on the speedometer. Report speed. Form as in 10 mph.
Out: 100 mph
